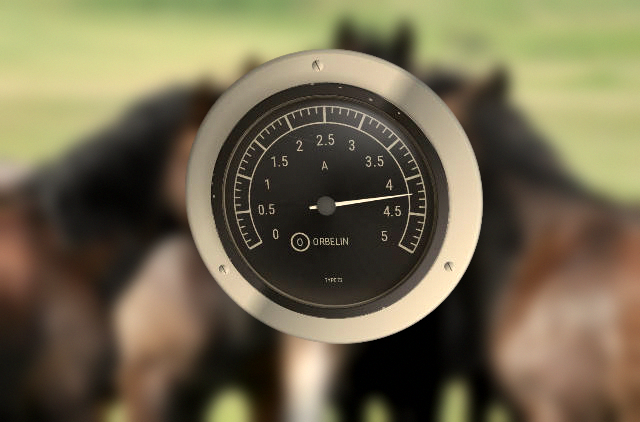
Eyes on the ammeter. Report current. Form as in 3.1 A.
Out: 4.2 A
